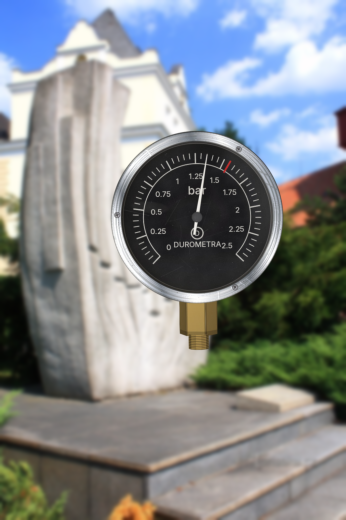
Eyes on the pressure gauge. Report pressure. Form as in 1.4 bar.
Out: 1.35 bar
